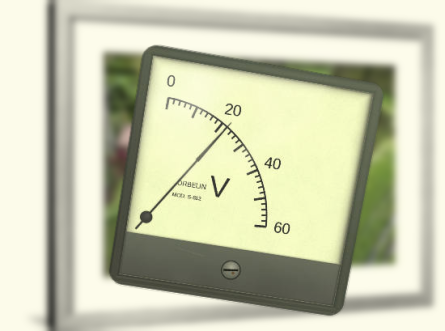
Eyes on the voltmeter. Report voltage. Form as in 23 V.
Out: 22 V
